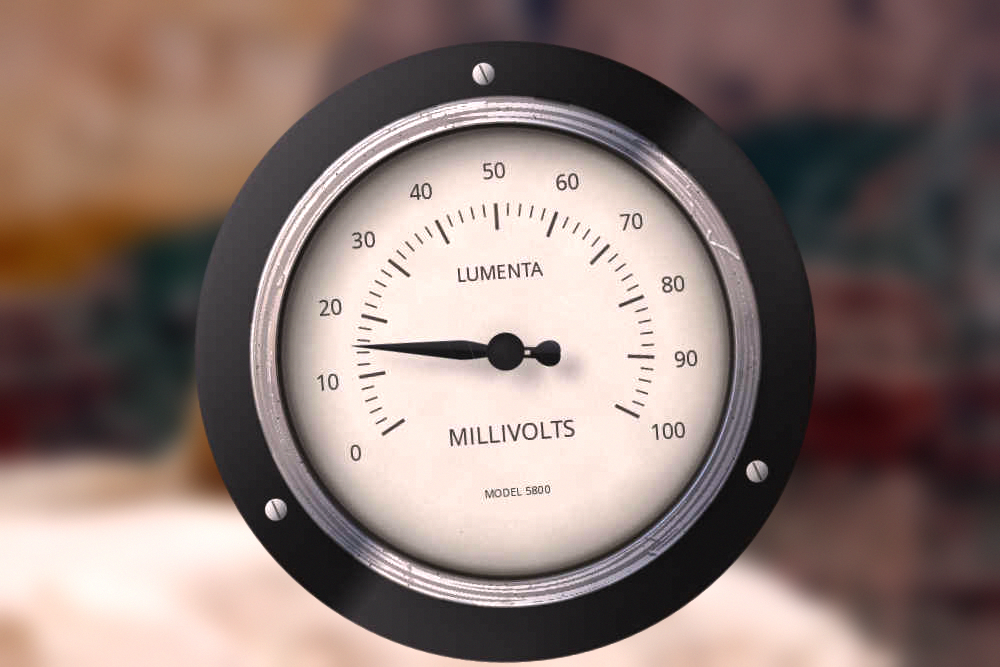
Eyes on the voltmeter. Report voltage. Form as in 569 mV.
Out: 15 mV
